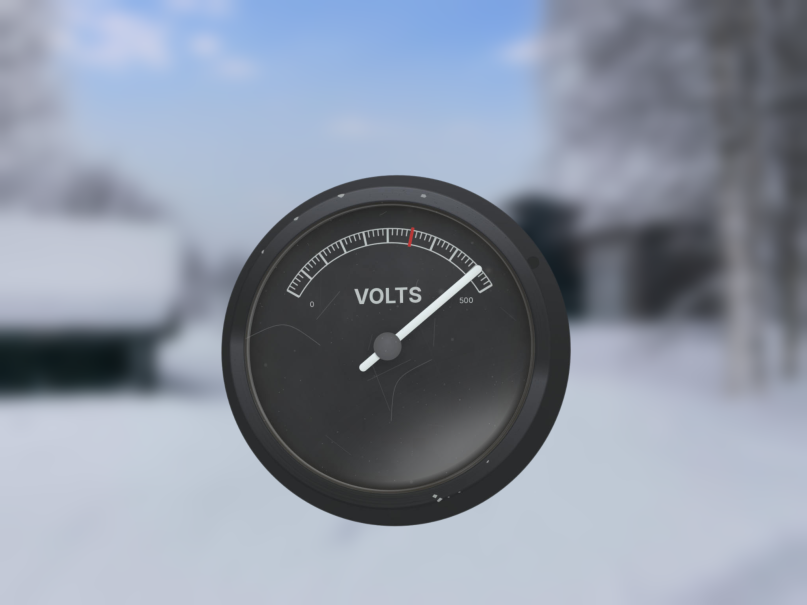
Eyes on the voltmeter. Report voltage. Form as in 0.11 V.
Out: 460 V
